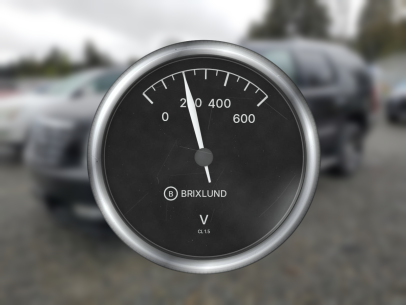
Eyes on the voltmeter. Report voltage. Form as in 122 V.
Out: 200 V
